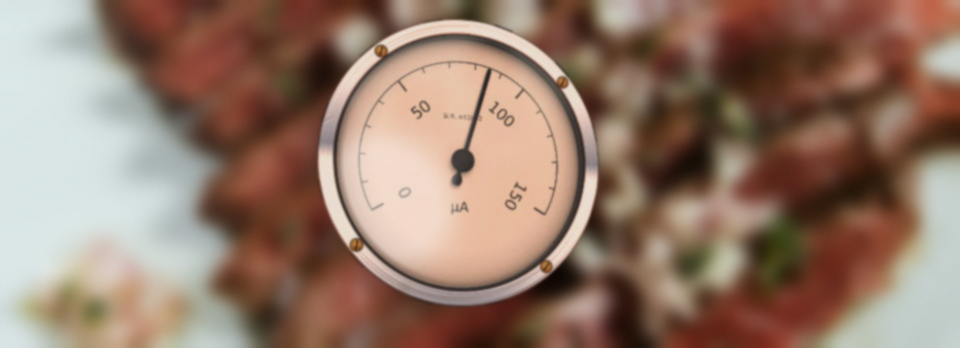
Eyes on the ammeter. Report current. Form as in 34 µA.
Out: 85 µA
